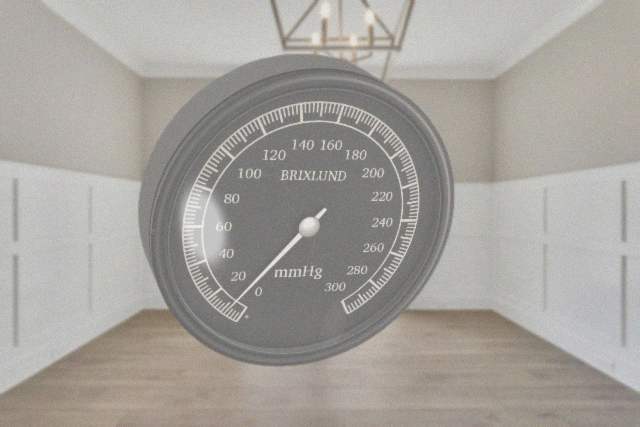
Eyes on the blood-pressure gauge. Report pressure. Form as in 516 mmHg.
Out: 10 mmHg
